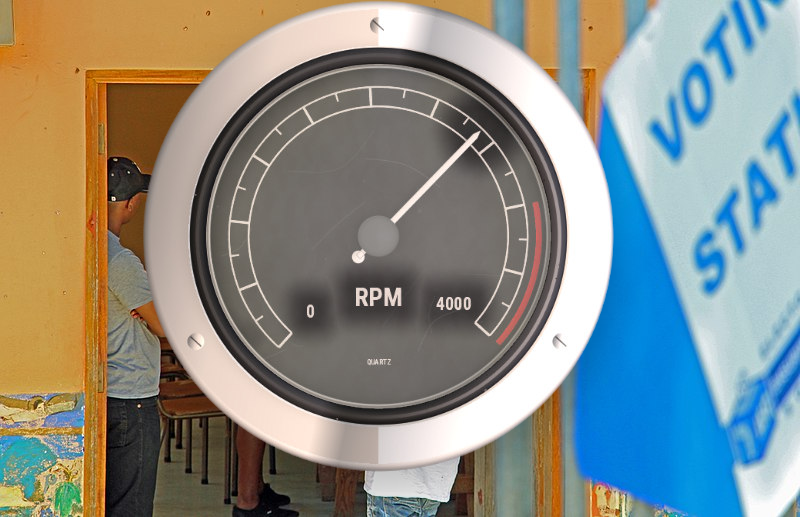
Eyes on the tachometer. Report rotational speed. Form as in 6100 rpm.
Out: 2700 rpm
